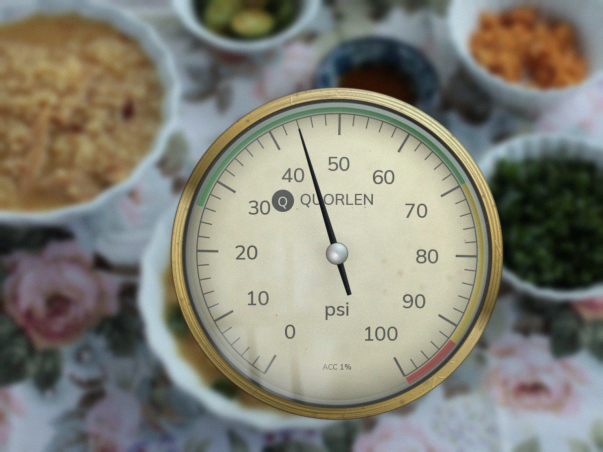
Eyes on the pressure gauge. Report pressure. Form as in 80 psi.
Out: 44 psi
